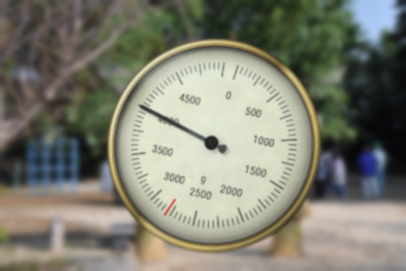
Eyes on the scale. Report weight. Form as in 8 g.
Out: 4000 g
